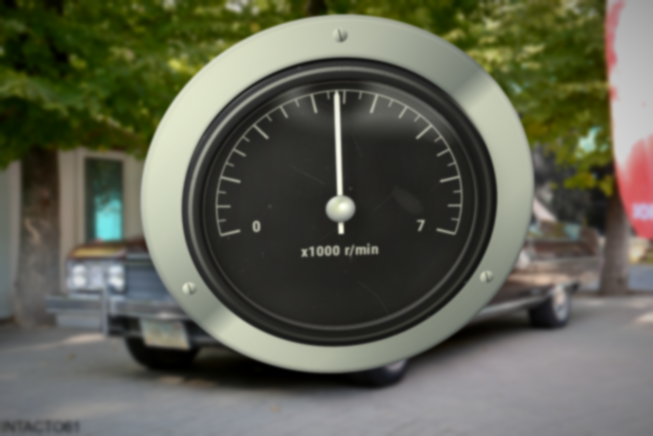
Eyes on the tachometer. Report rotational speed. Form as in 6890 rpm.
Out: 3375 rpm
